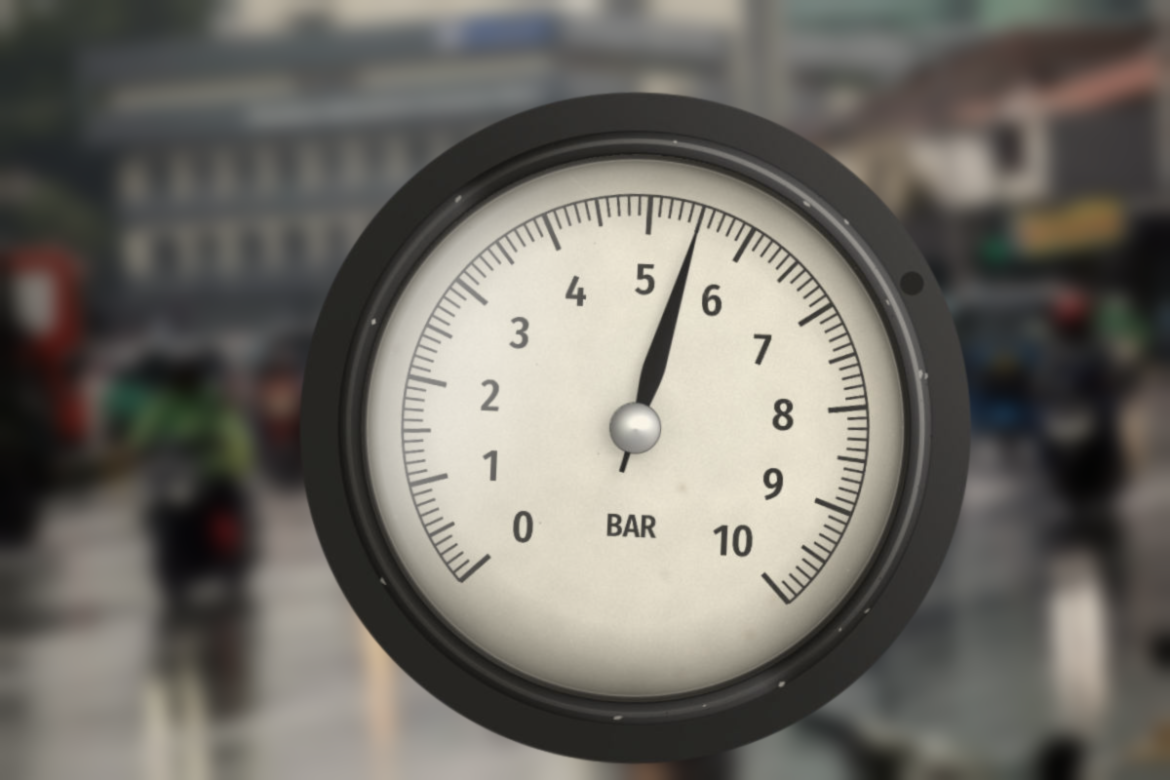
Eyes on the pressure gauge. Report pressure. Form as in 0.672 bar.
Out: 5.5 bar
